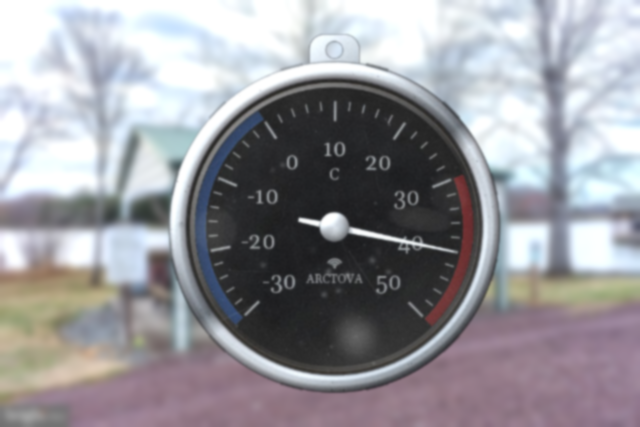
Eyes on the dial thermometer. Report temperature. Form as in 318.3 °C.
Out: 40 °C
